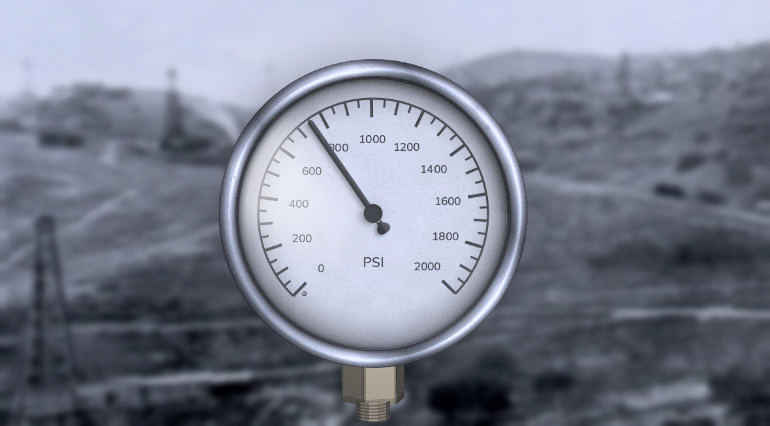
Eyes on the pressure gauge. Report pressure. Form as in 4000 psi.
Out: 750 psi
